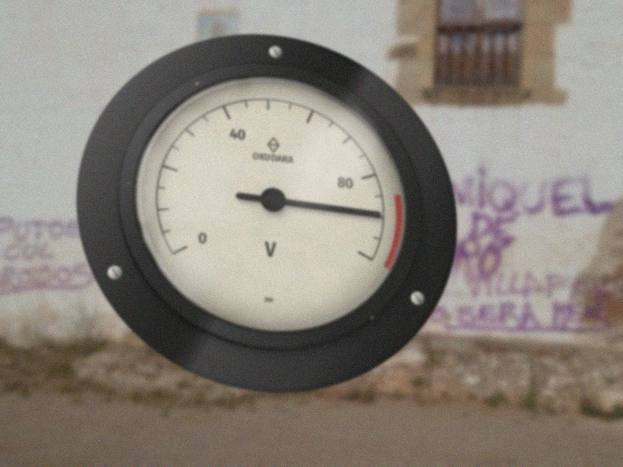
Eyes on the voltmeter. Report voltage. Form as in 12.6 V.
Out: 90 V
